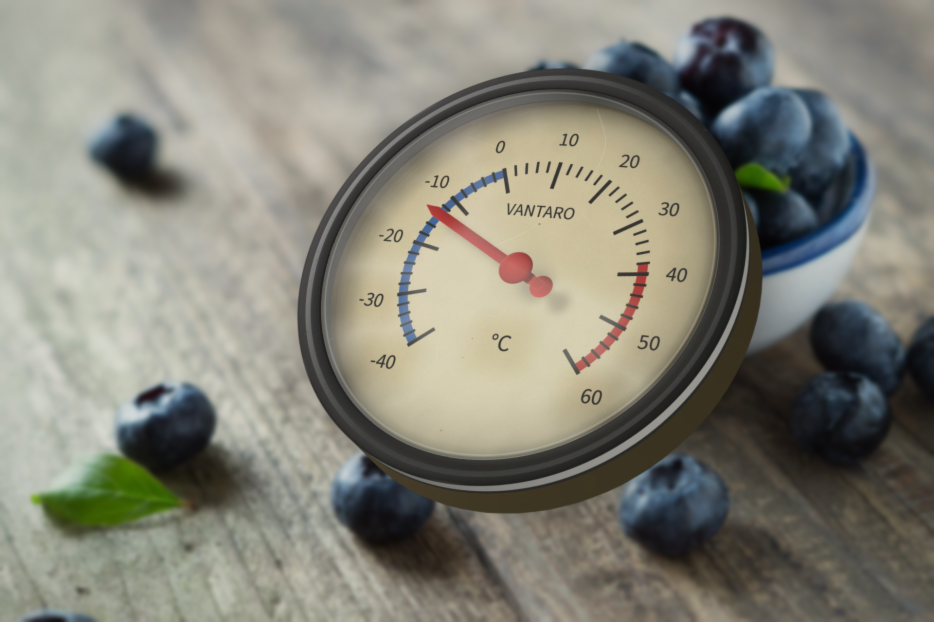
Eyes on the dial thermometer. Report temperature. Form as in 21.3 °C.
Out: -14 °C
